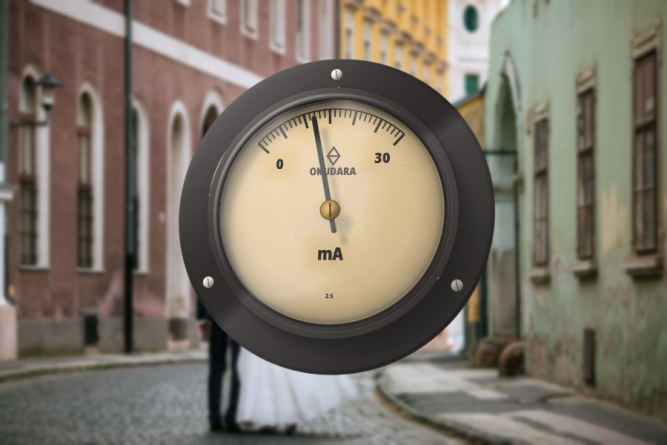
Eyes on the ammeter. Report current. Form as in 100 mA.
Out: 12 mA
